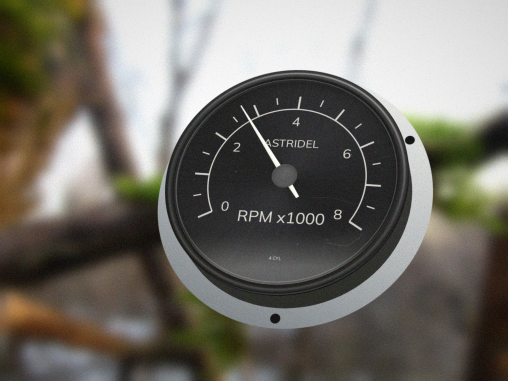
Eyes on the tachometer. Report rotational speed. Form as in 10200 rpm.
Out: 2750 rpm
